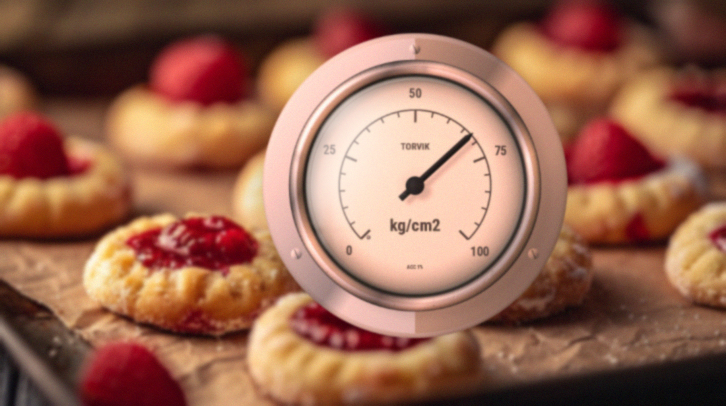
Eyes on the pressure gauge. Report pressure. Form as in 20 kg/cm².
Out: 67.5 kg/cm²
